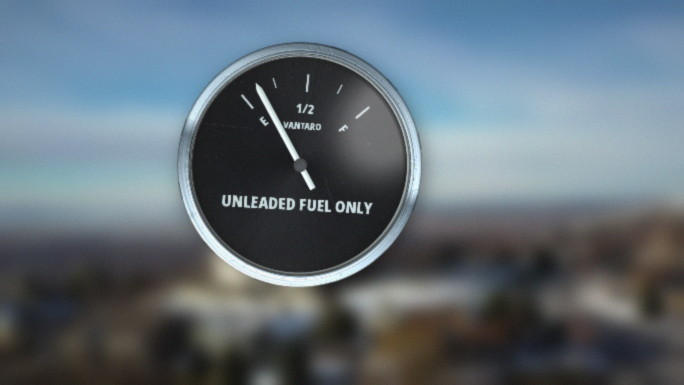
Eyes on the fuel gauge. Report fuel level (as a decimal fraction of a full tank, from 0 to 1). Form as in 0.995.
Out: 0.125
